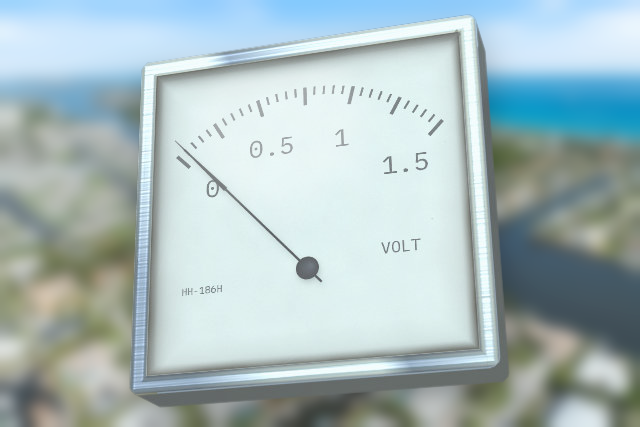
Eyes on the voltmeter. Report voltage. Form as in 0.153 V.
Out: 0.05 V
